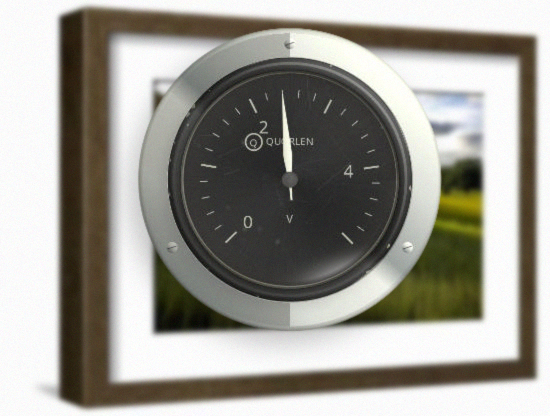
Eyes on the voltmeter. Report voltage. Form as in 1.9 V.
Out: 2.4 V
